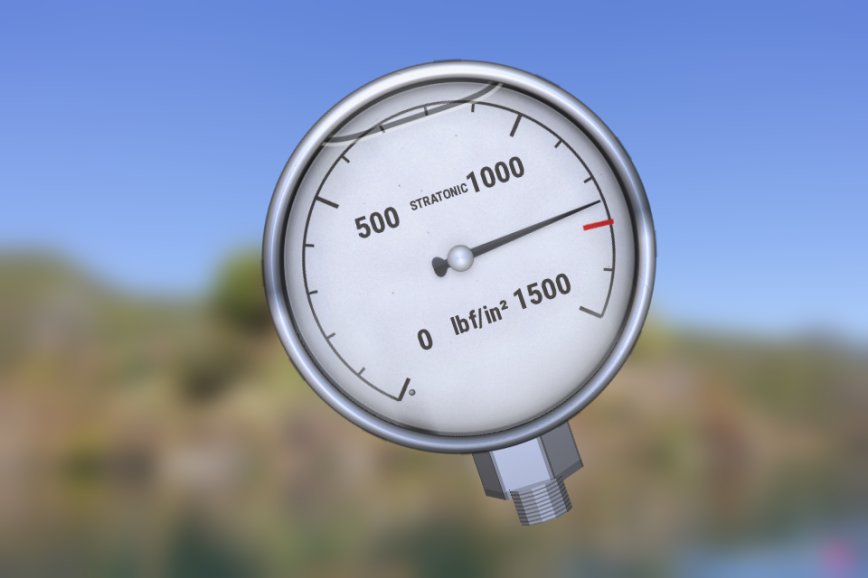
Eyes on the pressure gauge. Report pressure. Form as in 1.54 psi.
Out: 1250 psi
